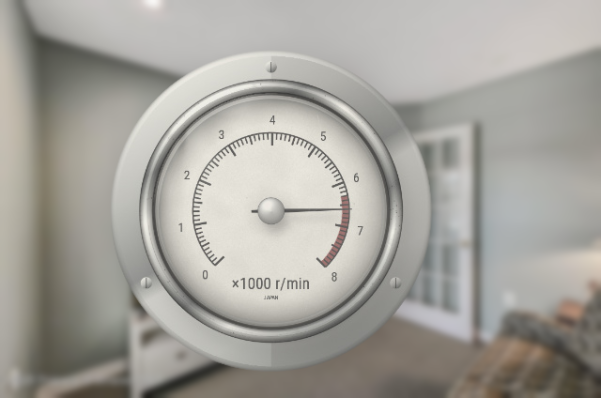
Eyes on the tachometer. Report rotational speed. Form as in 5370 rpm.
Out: 6600 rpm
